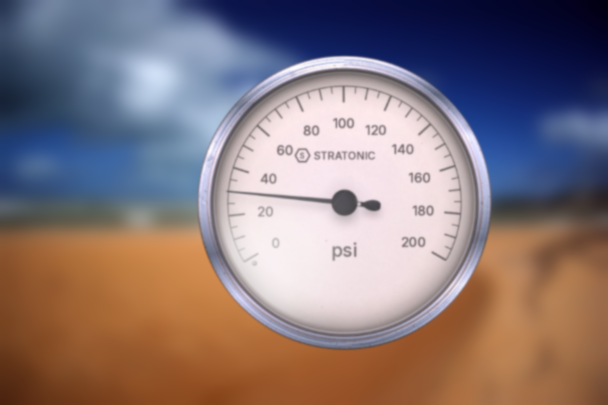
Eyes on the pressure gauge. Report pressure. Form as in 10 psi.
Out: 30 psi
